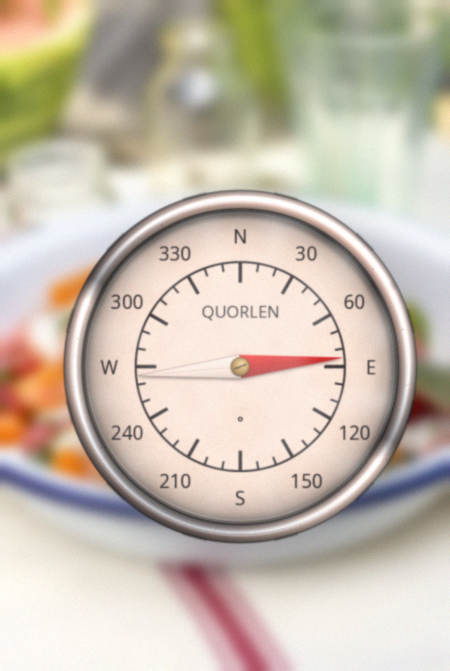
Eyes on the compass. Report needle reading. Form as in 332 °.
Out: 85 °
